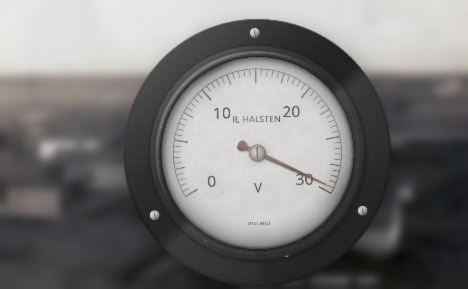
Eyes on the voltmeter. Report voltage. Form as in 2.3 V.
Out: 29.5 V
